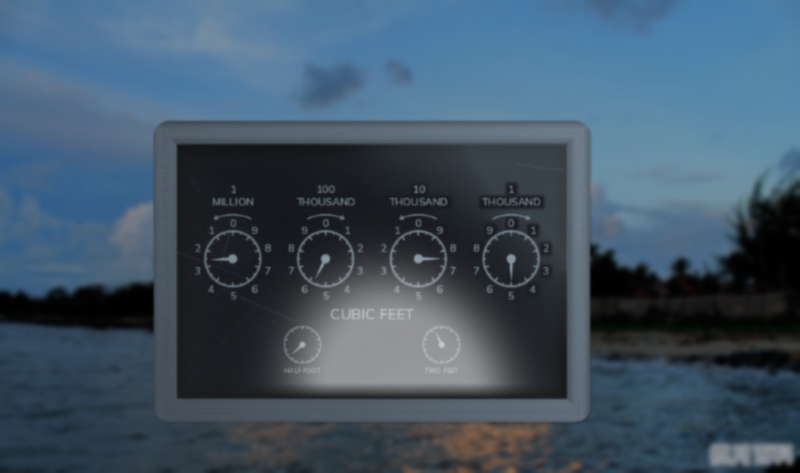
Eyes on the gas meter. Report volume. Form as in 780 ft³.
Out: 257500 ft³
